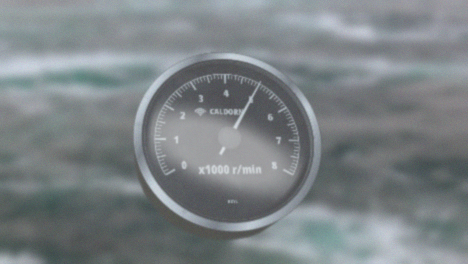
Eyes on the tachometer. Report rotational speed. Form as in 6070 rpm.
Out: 5000 rpm
